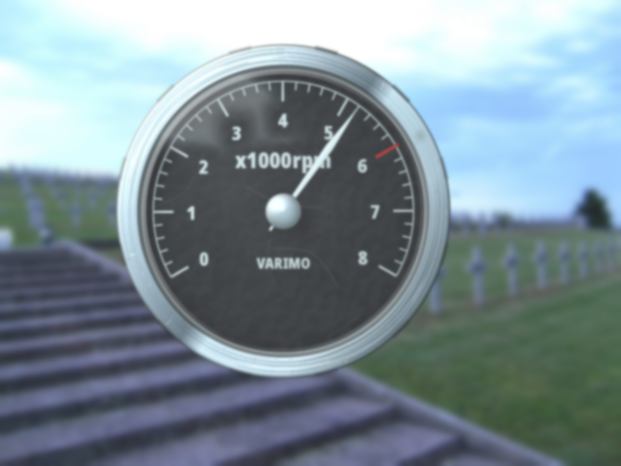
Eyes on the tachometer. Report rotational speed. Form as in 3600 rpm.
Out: 5200 rpm
